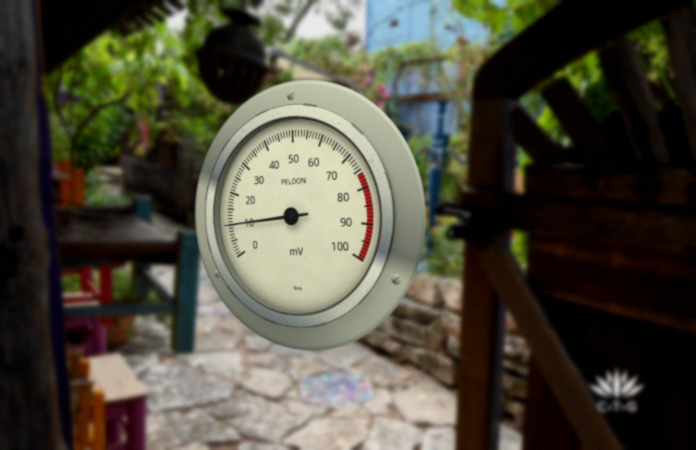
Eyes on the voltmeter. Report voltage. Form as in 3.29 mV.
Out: 10 mV
